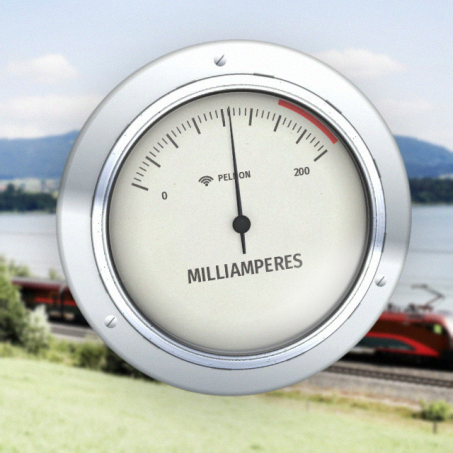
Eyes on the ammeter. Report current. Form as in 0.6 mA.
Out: 105 mA
